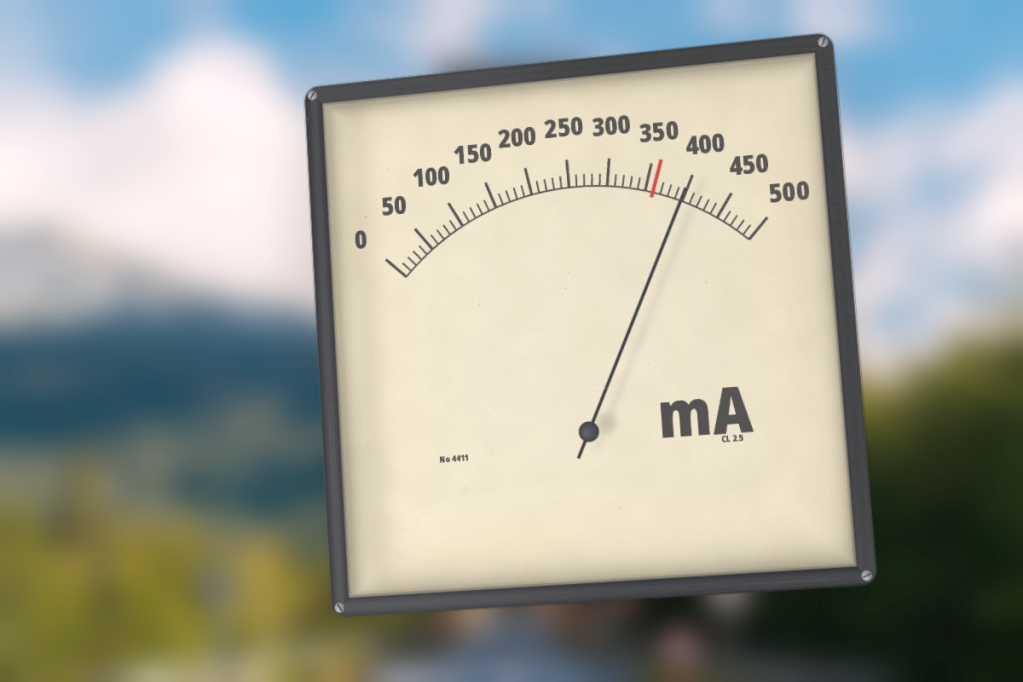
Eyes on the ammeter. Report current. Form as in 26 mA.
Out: 400 mA
